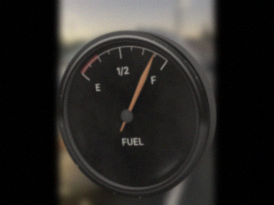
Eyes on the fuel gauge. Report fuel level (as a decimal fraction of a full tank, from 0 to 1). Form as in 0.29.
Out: 0.875
